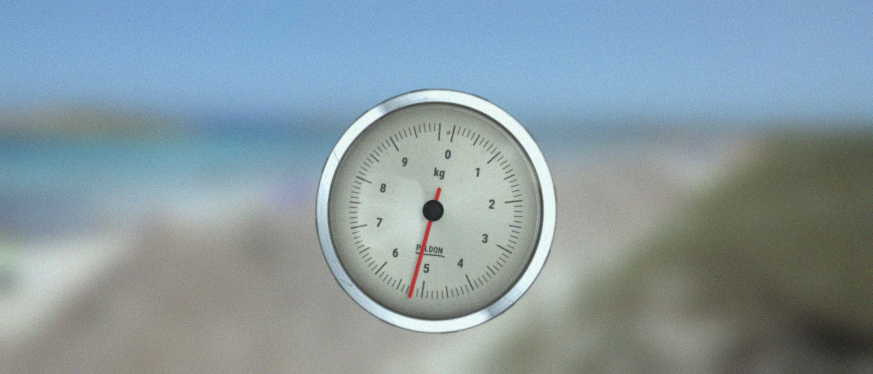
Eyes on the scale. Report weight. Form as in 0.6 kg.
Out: 5.2 kg
